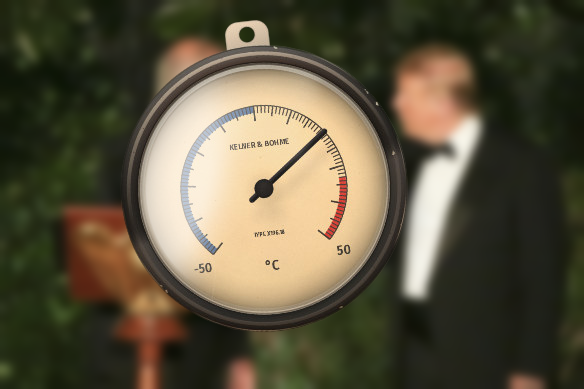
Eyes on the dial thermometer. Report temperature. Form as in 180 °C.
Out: 20 °C
